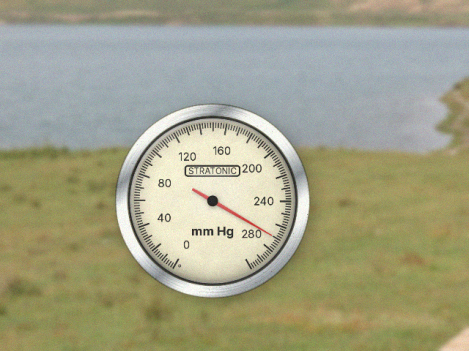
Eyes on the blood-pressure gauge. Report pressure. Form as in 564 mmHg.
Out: 270 mmHg
